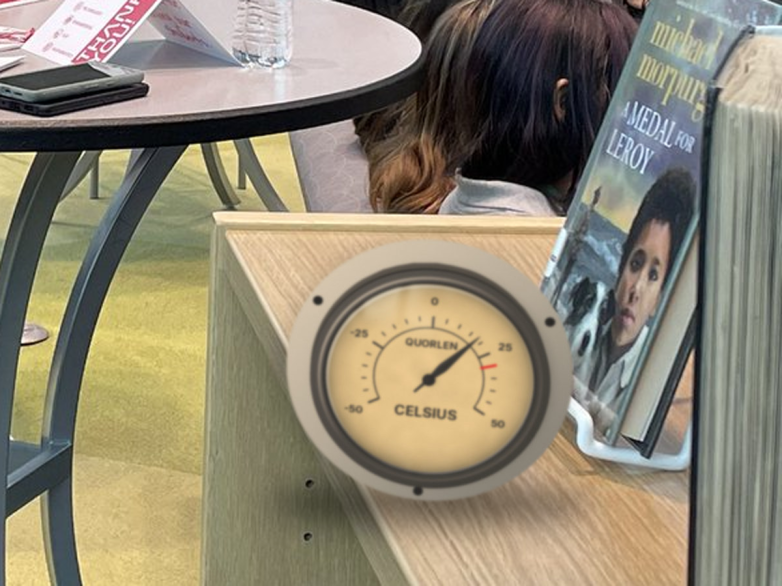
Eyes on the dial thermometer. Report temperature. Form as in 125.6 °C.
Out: 17.5 °C
